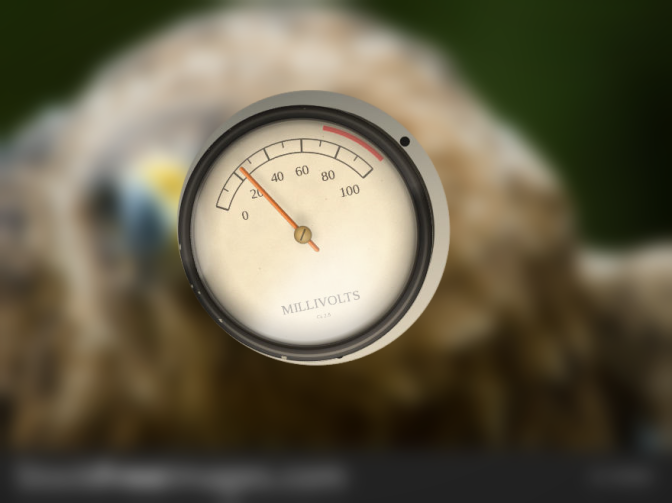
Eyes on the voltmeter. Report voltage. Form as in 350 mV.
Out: 25 mV
